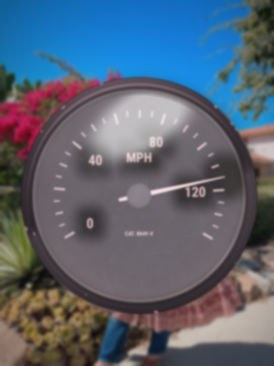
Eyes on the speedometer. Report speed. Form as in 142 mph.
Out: 115 mph
